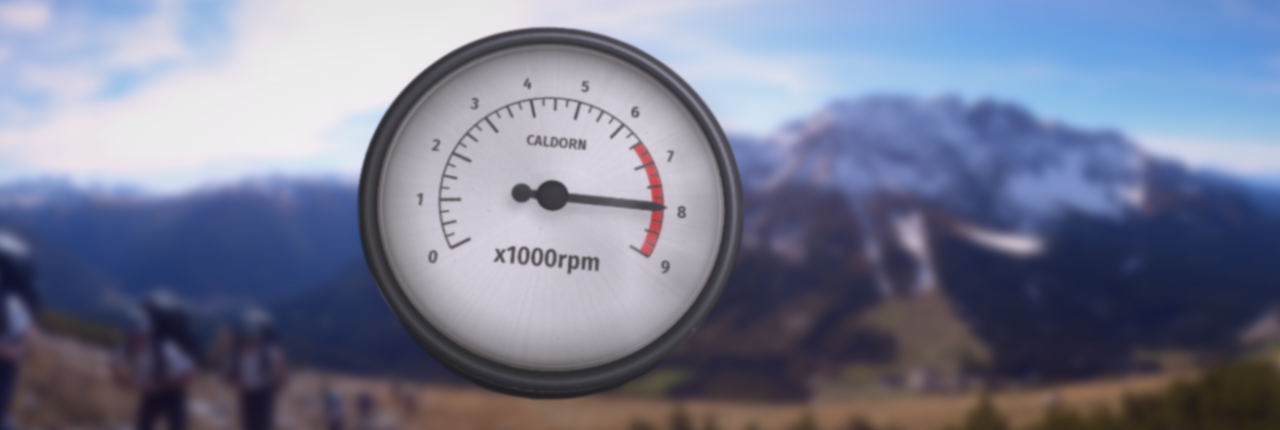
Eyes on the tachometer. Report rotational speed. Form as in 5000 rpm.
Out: 8000 rpm
